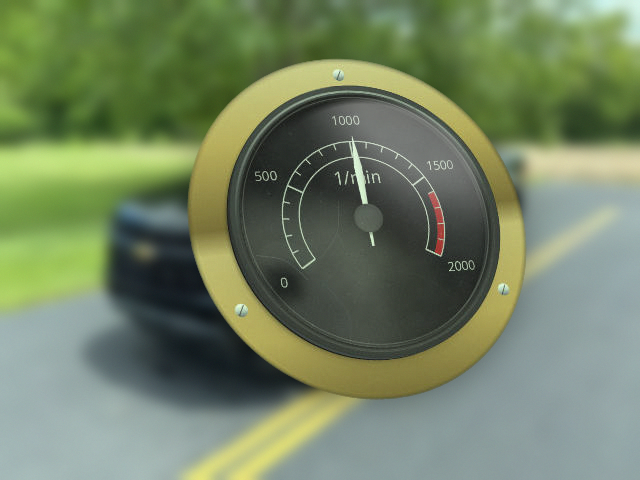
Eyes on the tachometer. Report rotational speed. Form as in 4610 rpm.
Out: 1000 rpm
